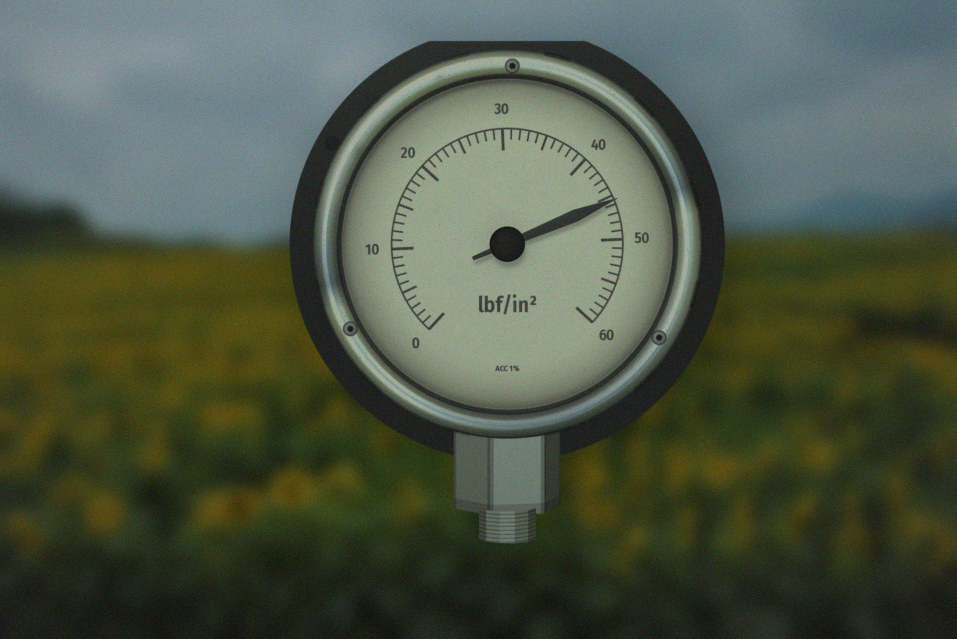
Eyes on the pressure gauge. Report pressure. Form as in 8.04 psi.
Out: 45.5 psi
